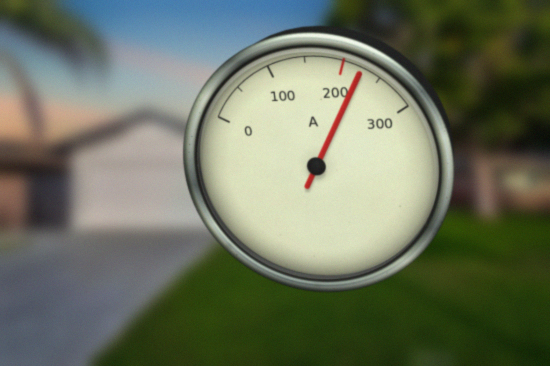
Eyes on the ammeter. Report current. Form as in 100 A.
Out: 225 A
